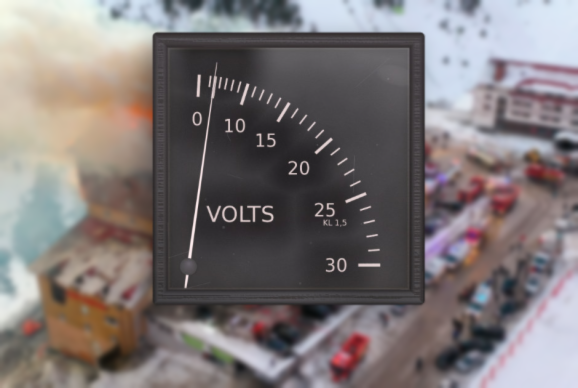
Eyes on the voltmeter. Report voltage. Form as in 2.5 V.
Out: 5 V
